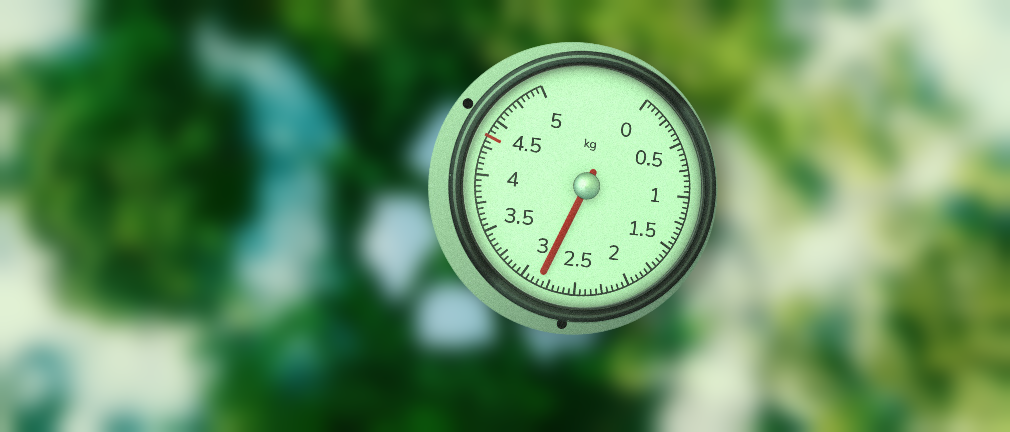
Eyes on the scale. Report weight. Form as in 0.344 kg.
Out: 2.85 kg
